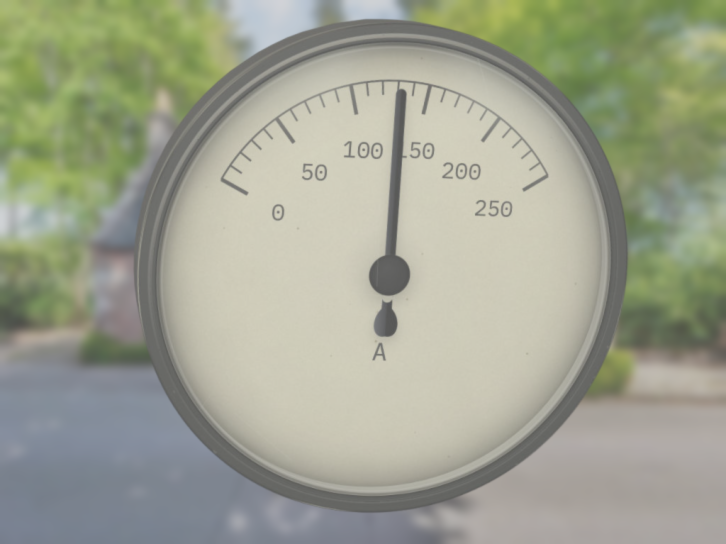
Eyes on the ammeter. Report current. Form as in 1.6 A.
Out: 130 A
